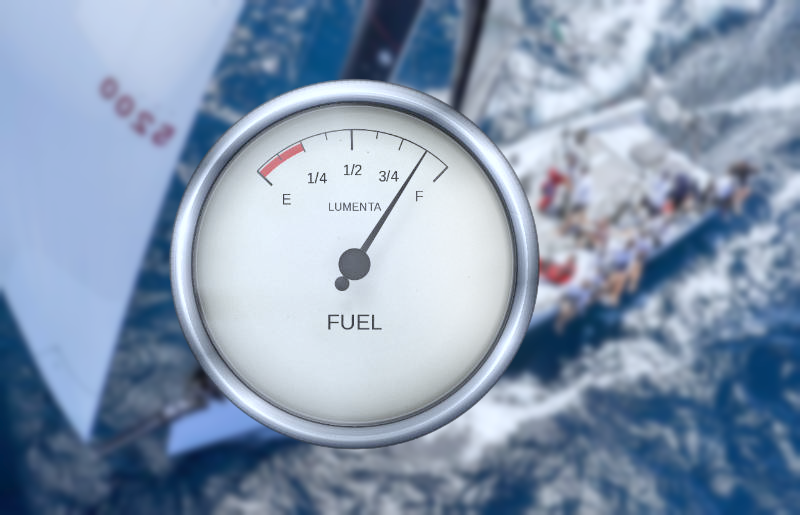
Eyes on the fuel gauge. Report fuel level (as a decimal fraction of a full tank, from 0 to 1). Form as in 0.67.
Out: 0.875
